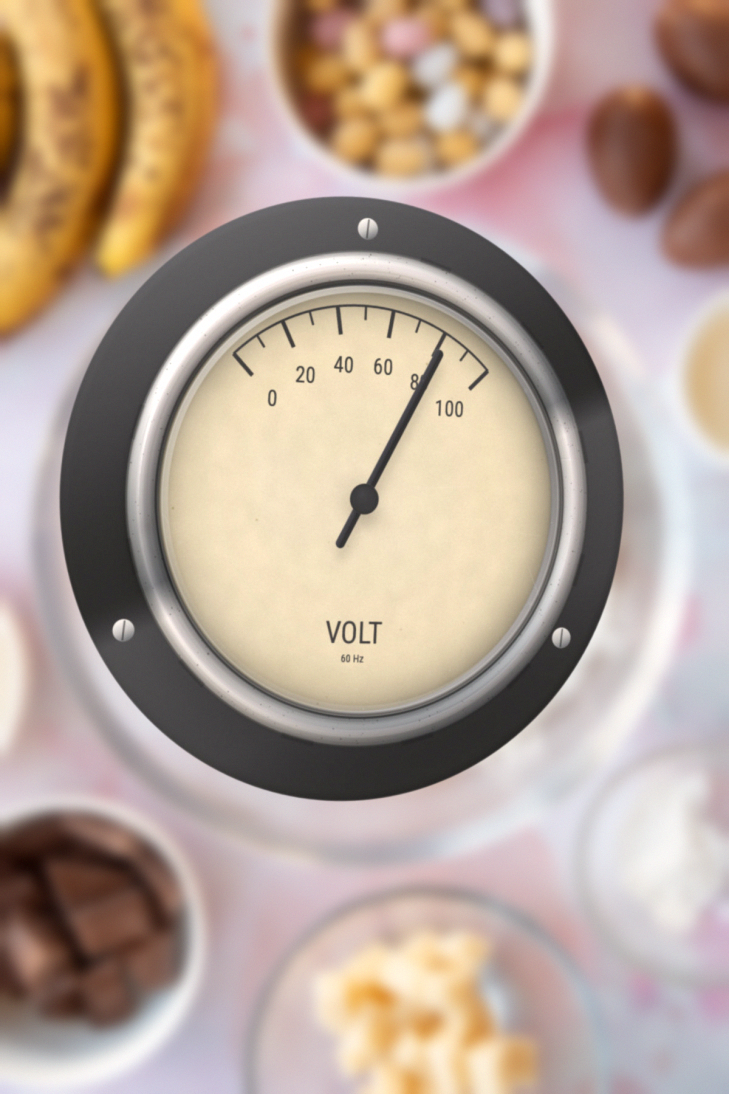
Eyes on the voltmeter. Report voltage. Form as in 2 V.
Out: 80 V
